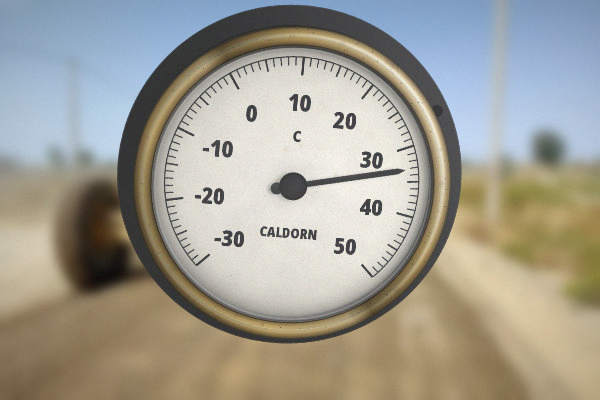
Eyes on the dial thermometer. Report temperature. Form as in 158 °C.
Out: 33 °C
